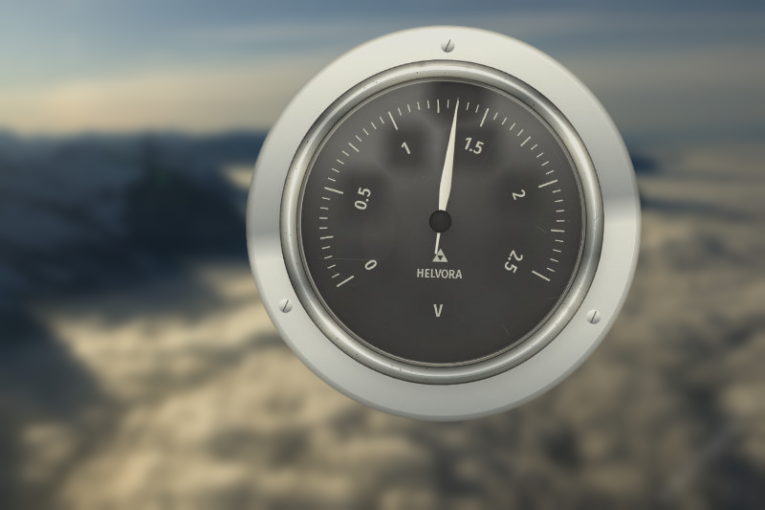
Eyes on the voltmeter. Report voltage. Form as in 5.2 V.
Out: 1.35 V
